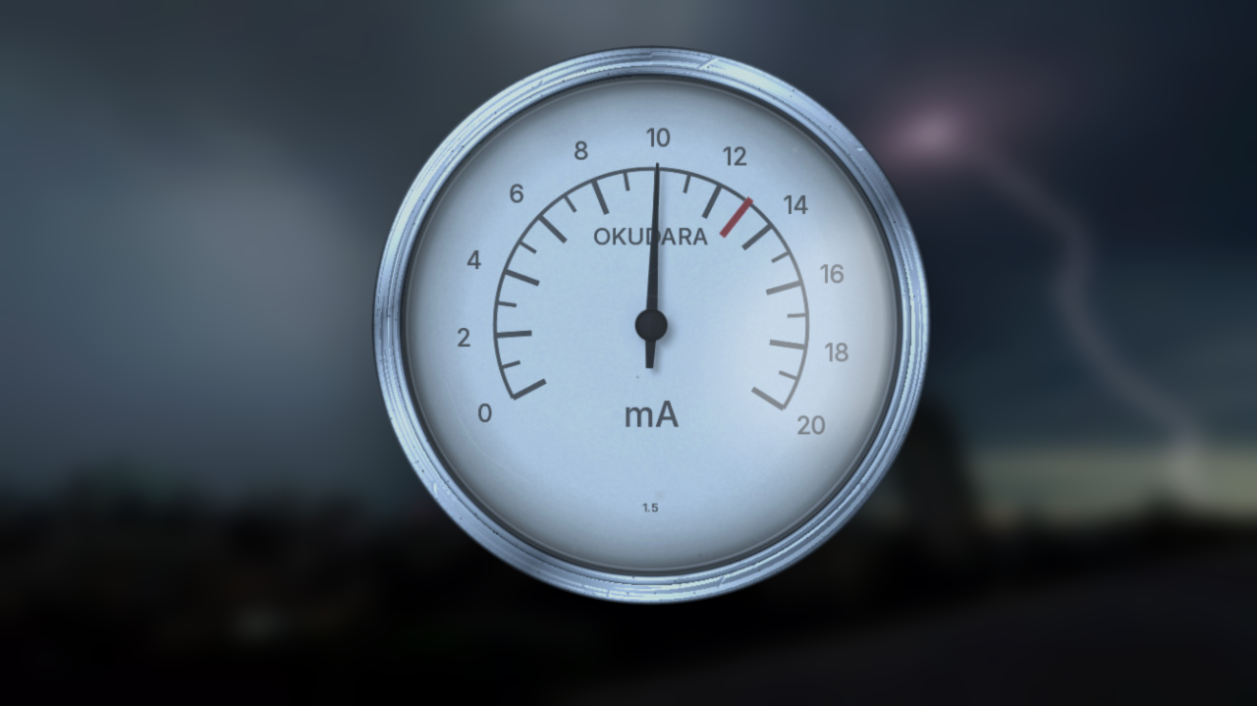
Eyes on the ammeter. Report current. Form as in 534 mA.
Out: 10 mA
